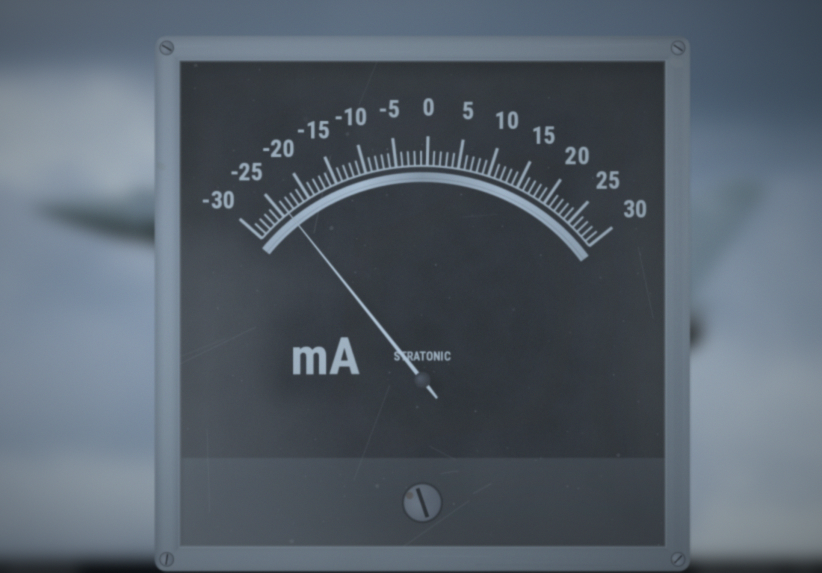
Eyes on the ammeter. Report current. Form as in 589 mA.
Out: -24 mA
